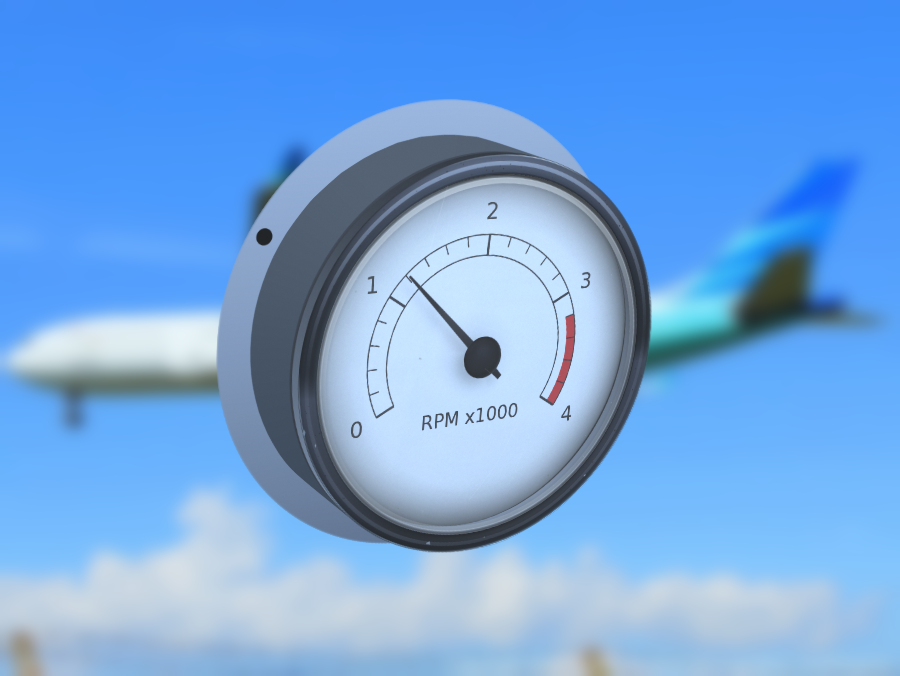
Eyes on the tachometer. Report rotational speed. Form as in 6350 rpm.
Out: 1200 rpm
